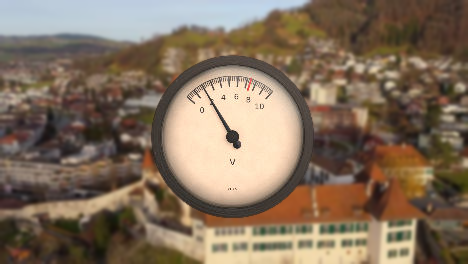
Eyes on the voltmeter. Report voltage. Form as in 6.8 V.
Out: 2 V
